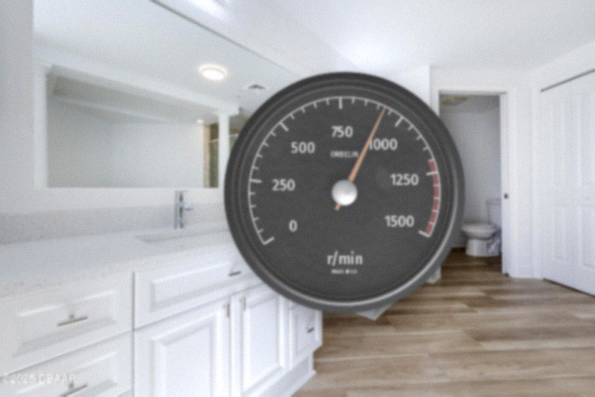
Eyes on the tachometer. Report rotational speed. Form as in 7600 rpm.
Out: 925 rpm
